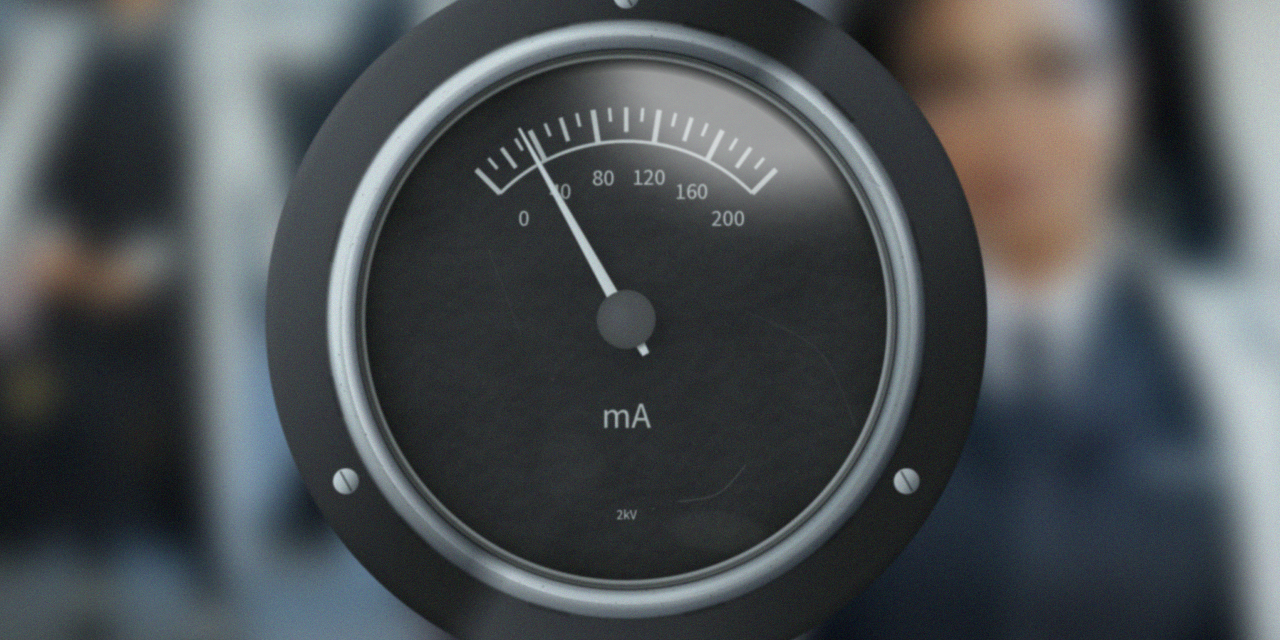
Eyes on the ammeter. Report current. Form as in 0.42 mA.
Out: 35 mA
